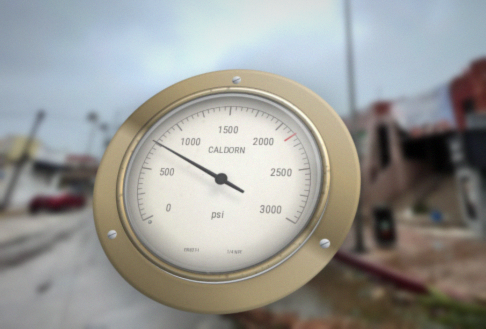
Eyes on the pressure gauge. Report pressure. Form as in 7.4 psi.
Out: 750 psi
